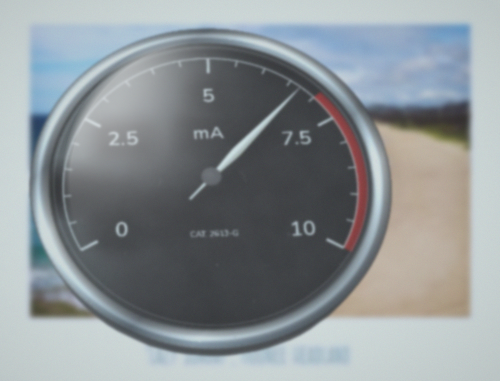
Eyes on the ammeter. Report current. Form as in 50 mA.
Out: 6.75 mA
